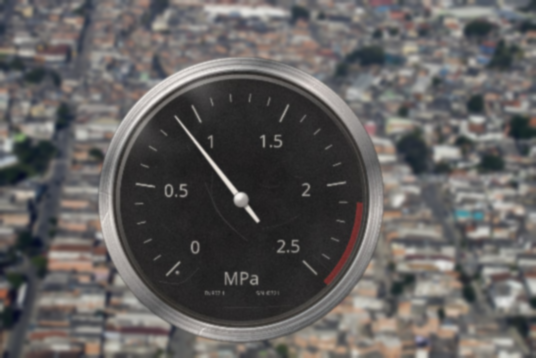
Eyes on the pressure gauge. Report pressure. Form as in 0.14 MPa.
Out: 0.9 MPa
